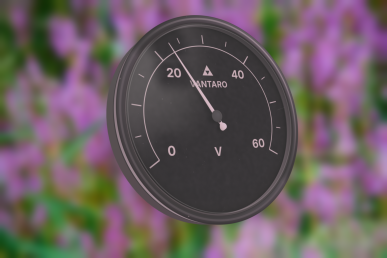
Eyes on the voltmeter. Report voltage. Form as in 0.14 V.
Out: 22.5 V
